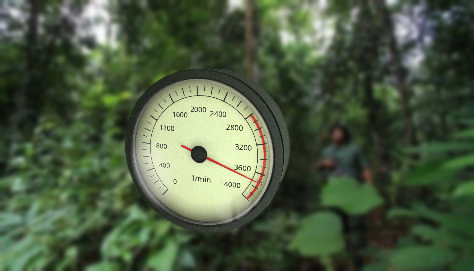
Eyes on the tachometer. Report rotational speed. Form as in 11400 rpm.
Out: 3700 rpm
